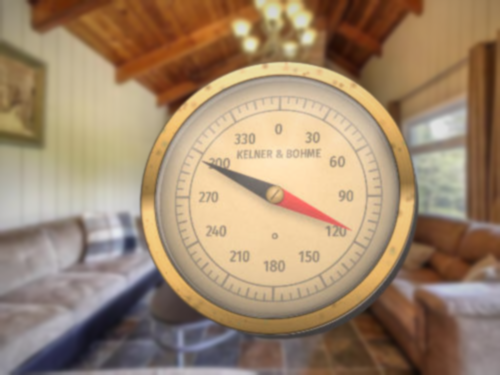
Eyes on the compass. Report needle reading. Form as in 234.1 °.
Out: 115 °
